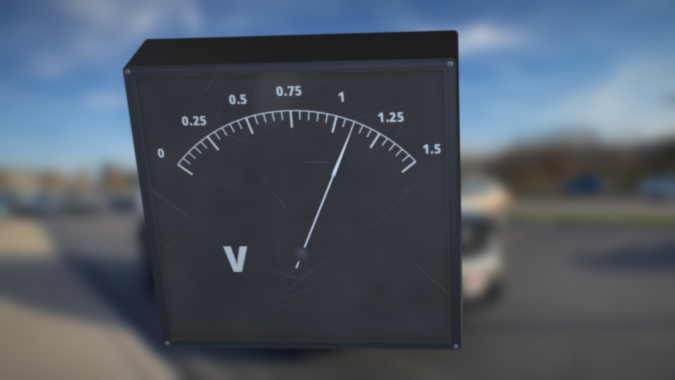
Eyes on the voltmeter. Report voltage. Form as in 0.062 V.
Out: 1.1 V
